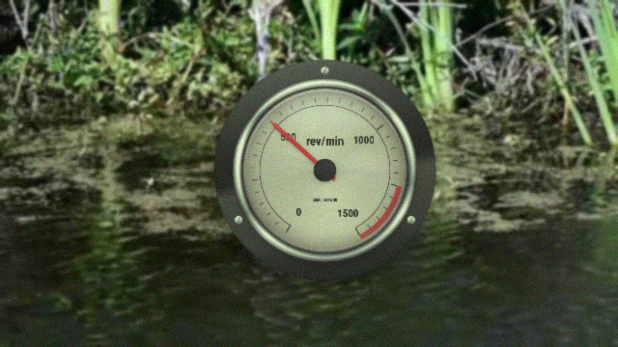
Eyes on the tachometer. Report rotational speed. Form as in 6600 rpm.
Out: 500 rpm
